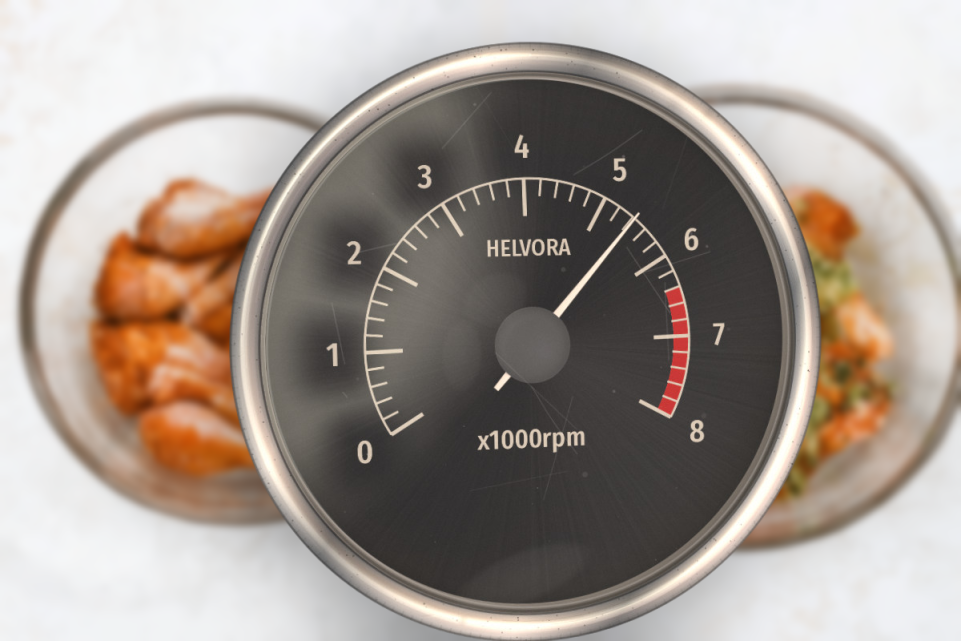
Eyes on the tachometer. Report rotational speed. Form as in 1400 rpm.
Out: 5400 rpm
